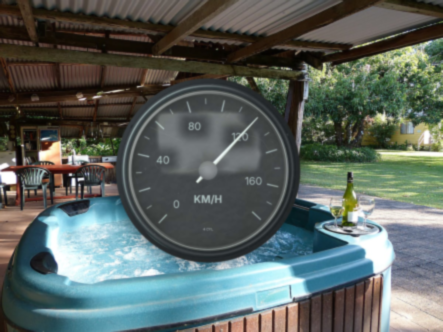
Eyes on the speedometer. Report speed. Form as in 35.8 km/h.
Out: 120 km/h
